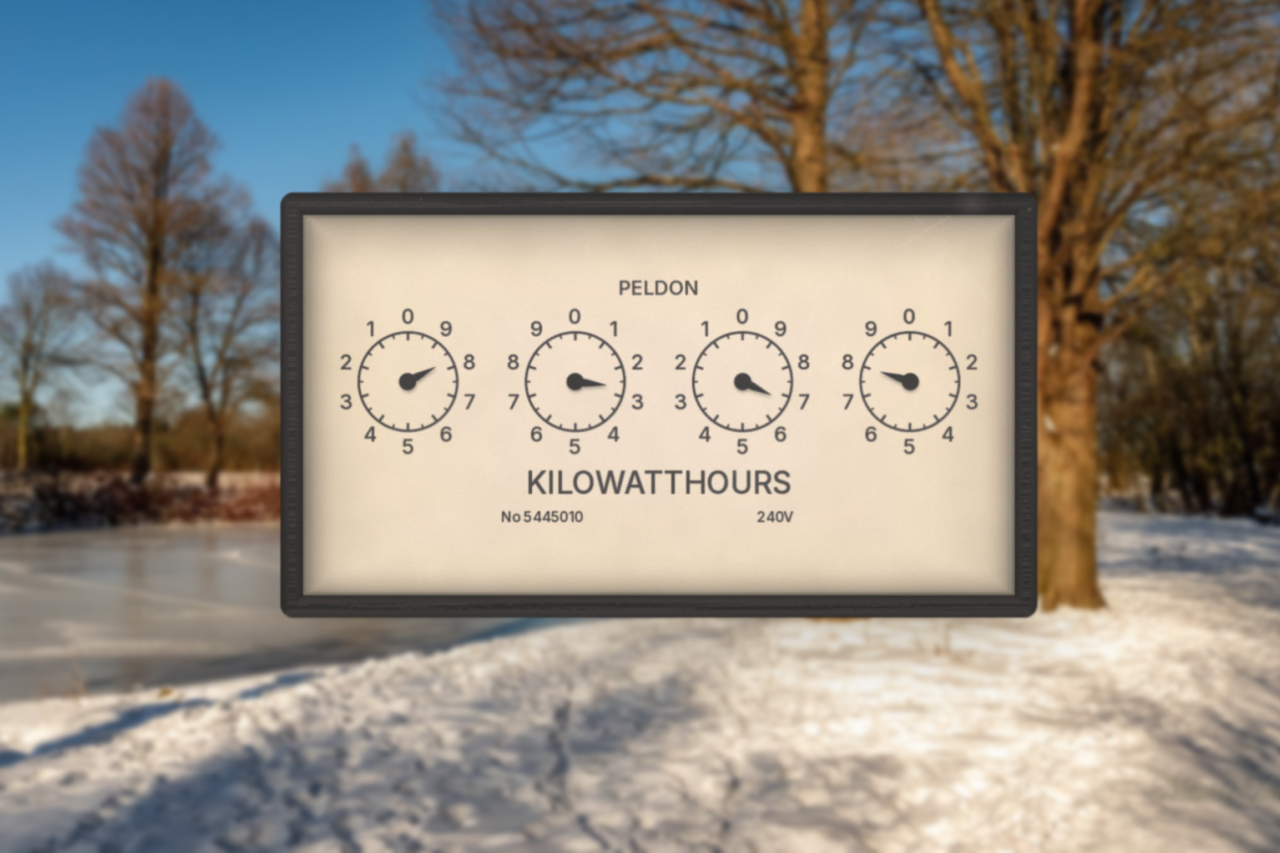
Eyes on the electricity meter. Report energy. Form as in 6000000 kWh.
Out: 8268 kWh
